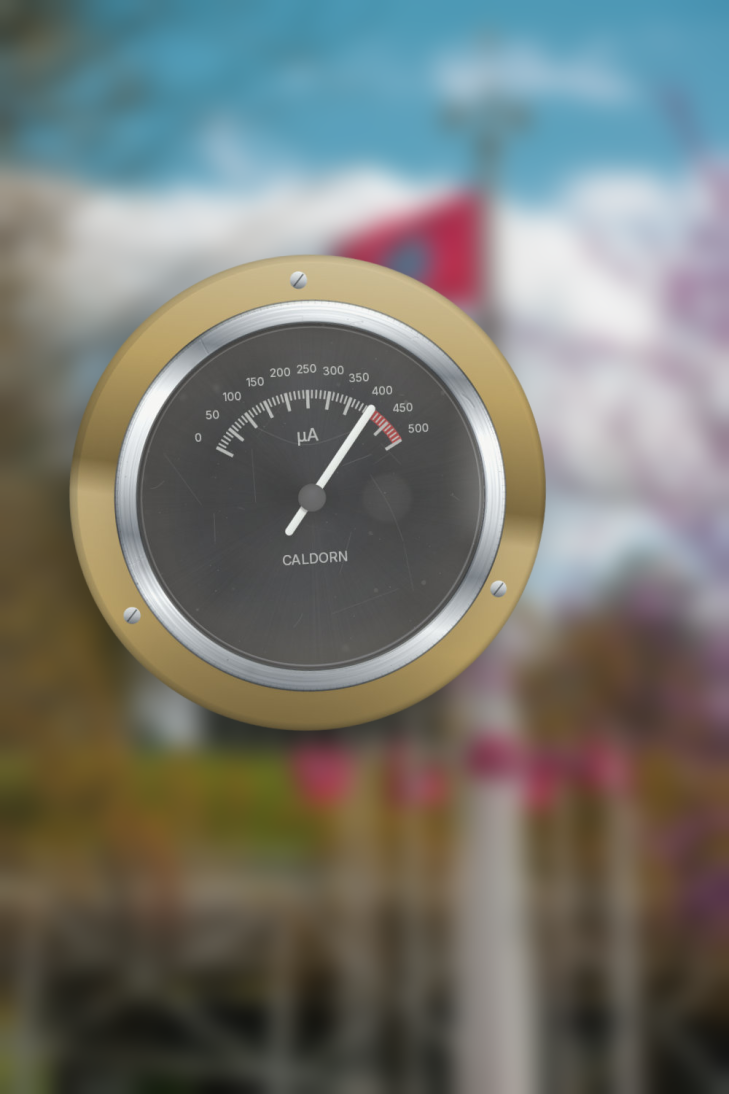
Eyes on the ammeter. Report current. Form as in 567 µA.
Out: 400 µA
